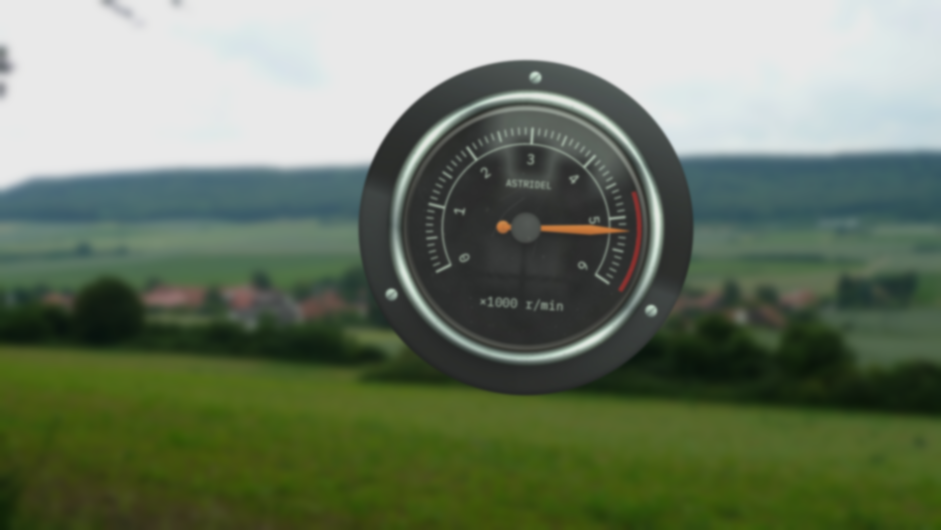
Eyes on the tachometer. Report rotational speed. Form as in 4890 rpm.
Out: 5200 rpm
